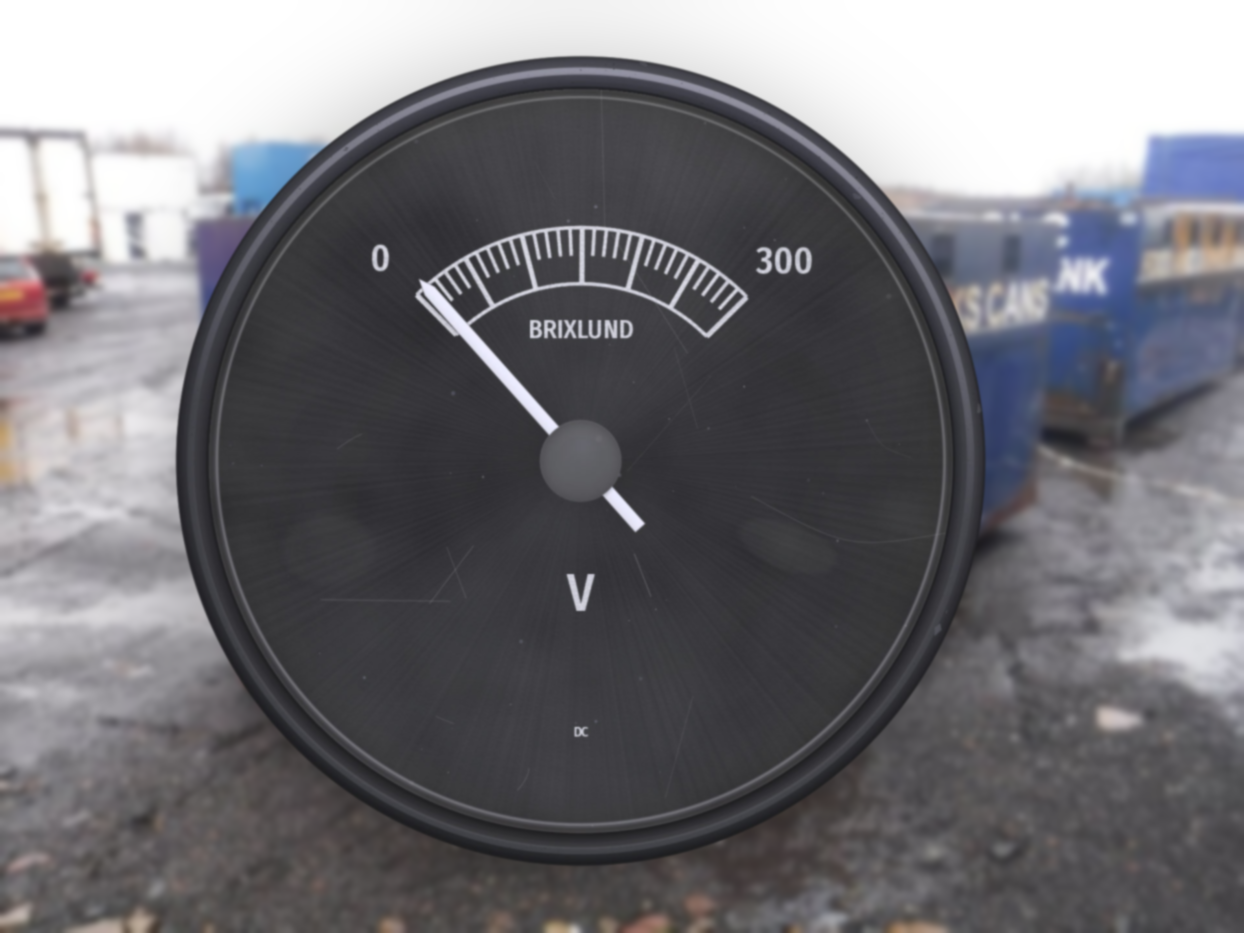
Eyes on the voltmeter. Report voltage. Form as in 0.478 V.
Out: 10 V
